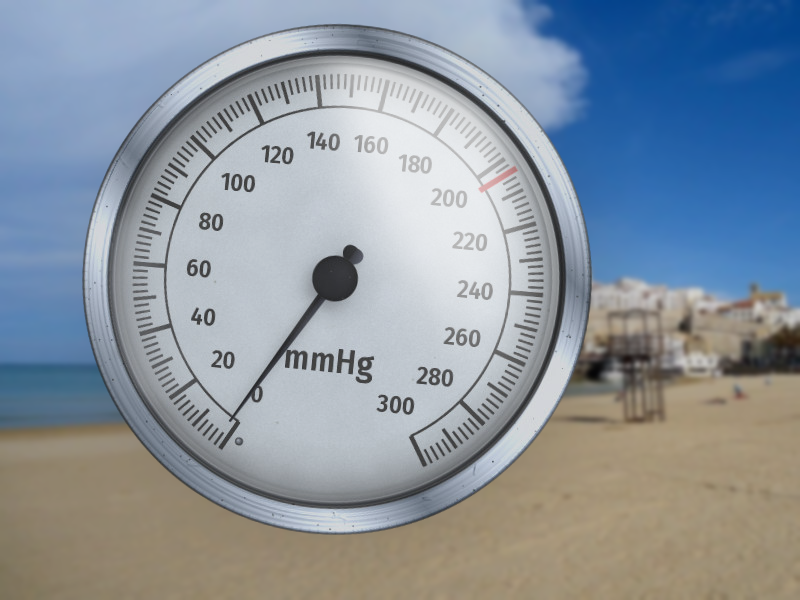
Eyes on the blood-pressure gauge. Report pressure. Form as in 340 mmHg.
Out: 2 mmHg
